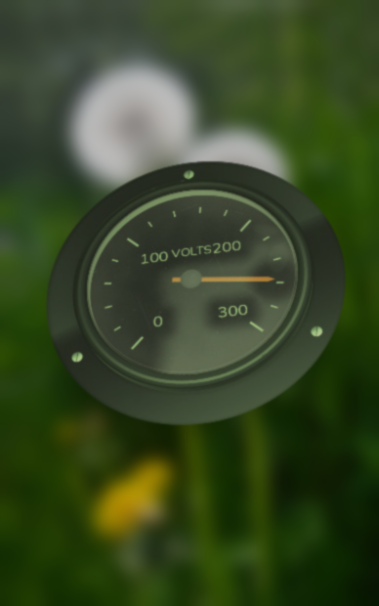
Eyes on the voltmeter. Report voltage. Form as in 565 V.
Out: 260 V
